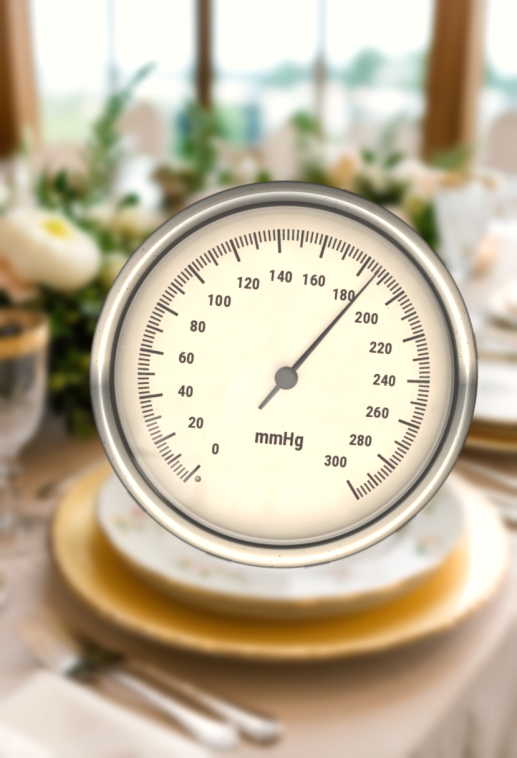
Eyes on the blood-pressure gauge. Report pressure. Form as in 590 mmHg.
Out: 186 mmHg
